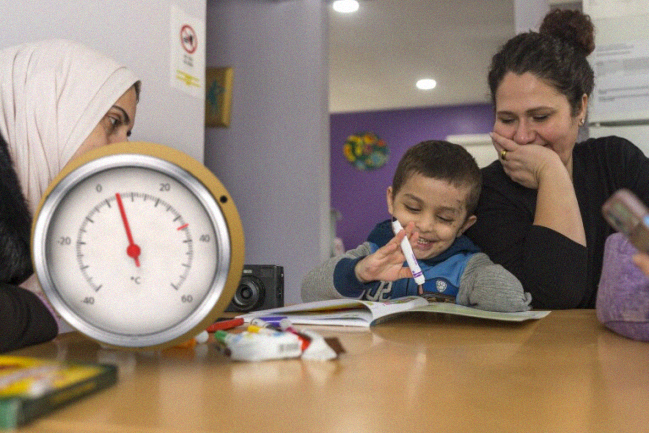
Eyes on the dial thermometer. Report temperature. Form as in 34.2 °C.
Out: 5 °C
